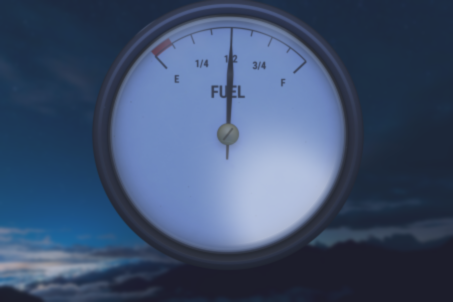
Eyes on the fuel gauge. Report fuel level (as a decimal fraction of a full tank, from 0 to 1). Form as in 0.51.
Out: 0.5
